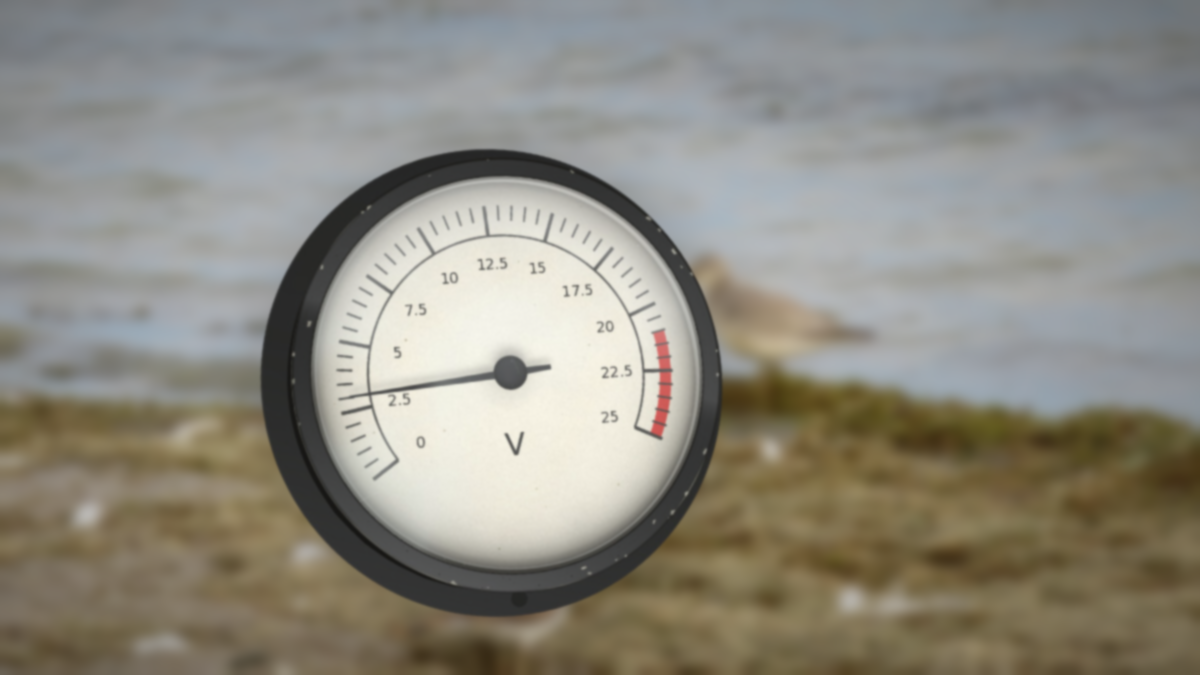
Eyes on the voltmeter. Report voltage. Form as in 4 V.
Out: 3 V
